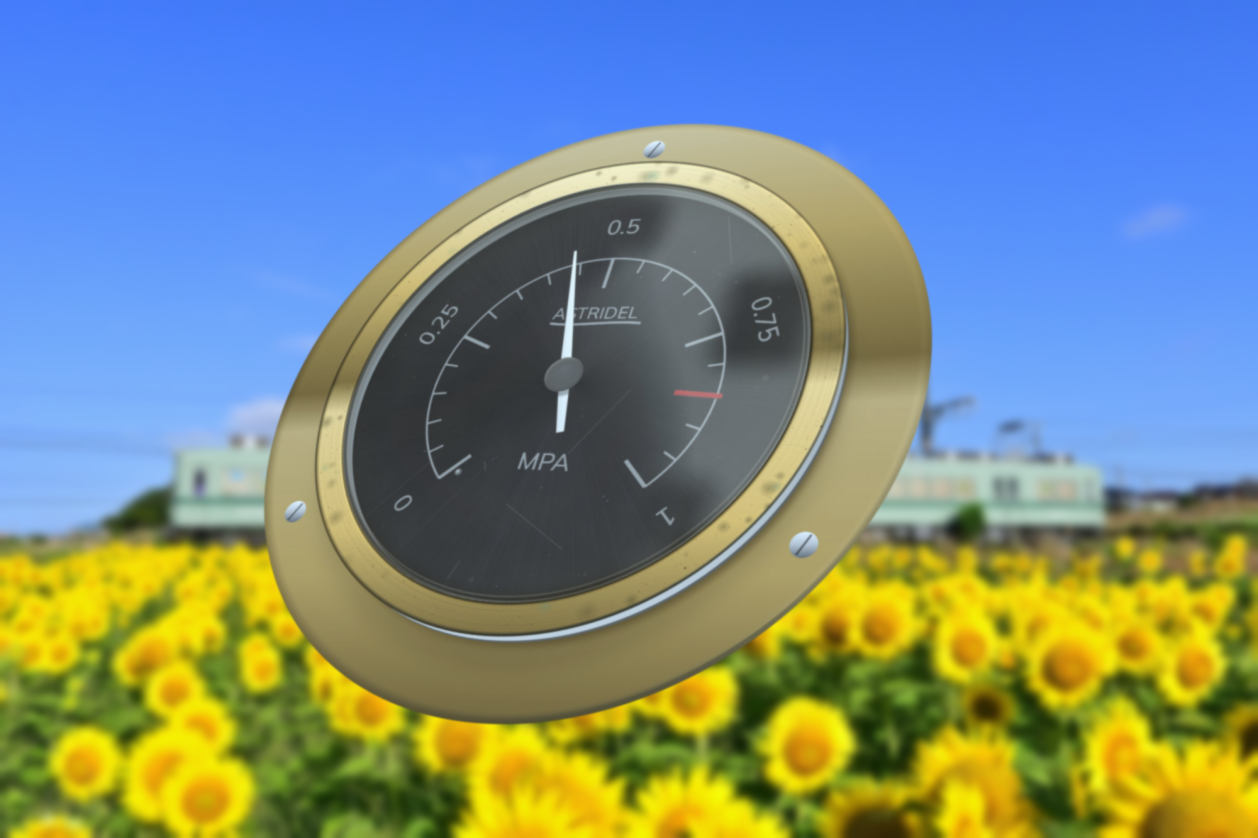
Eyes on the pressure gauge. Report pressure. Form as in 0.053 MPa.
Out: 0.45 MPa
